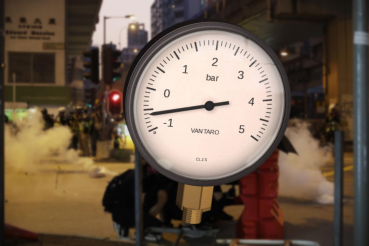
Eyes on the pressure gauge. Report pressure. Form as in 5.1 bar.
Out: -0.6 bar
